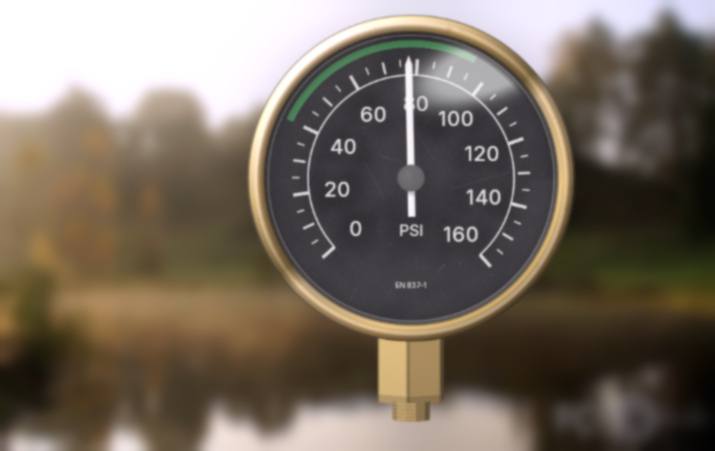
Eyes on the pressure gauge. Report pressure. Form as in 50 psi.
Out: 77.5 psi
